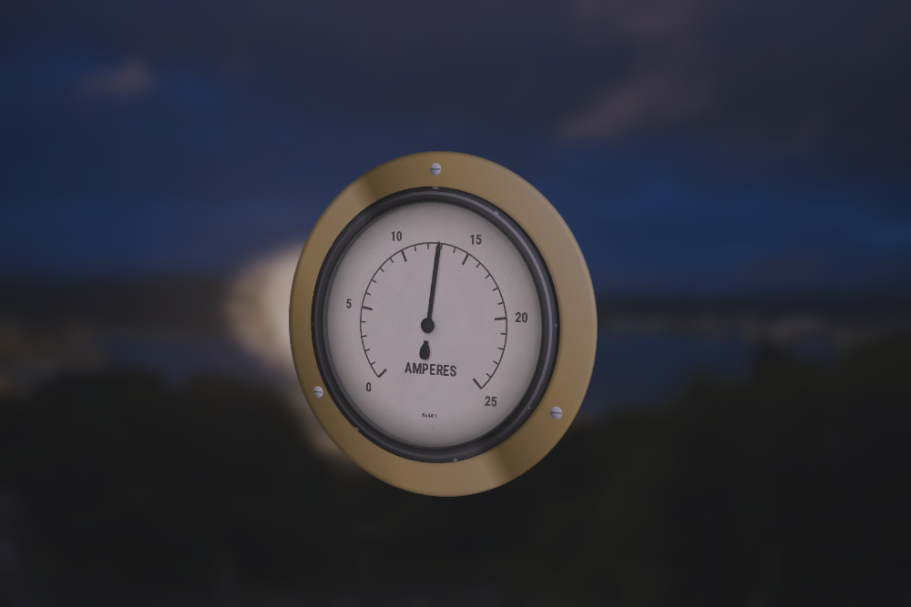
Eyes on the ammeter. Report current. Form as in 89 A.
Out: 13 A
